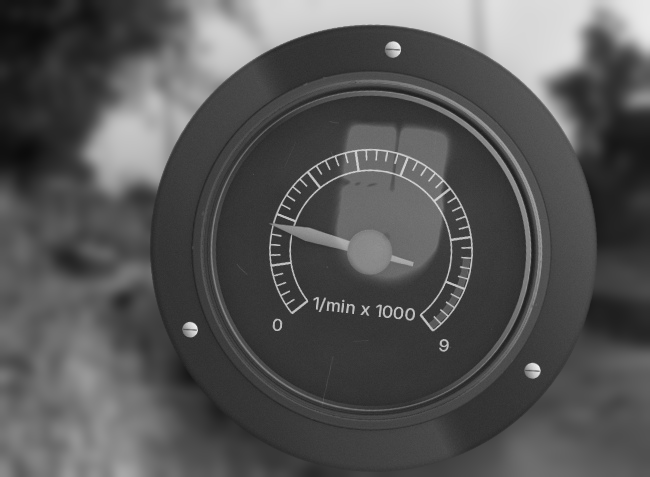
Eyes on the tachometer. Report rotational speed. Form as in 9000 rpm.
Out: 1800 rpm
